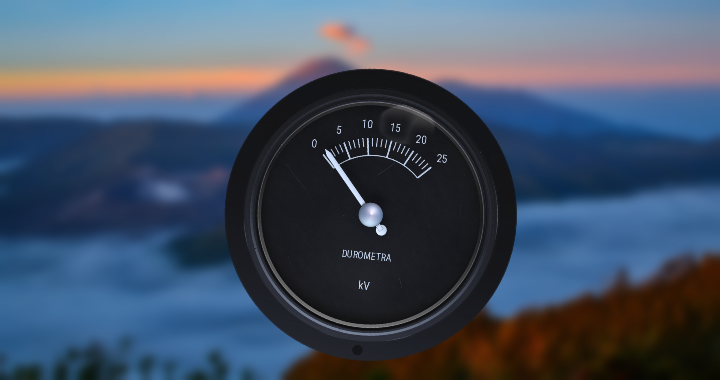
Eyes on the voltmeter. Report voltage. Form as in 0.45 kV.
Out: 1 kV
